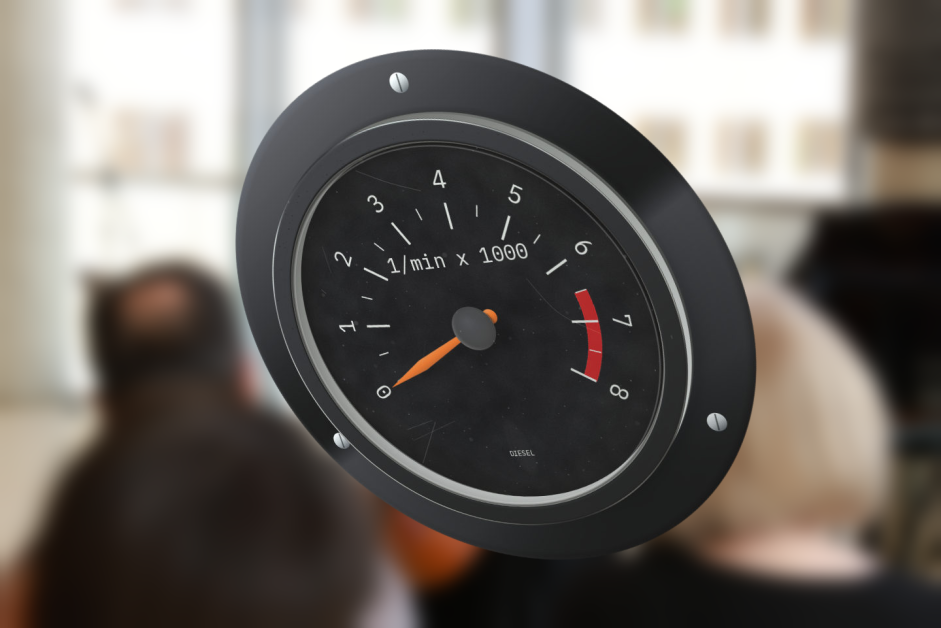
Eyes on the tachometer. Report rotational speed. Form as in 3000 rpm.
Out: 0 rpm
